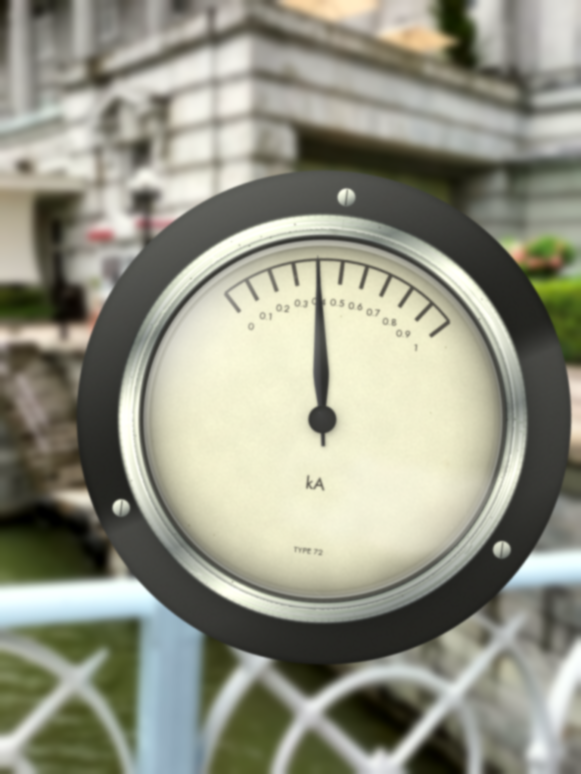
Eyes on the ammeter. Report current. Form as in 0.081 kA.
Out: 0.4 kA
